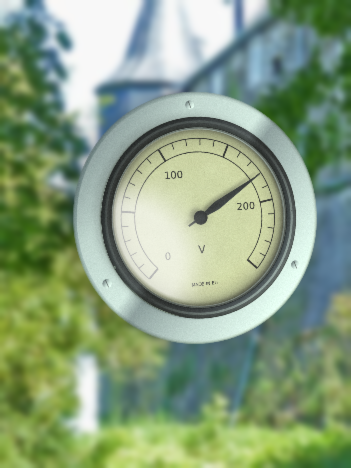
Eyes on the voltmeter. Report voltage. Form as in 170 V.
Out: 180 V
